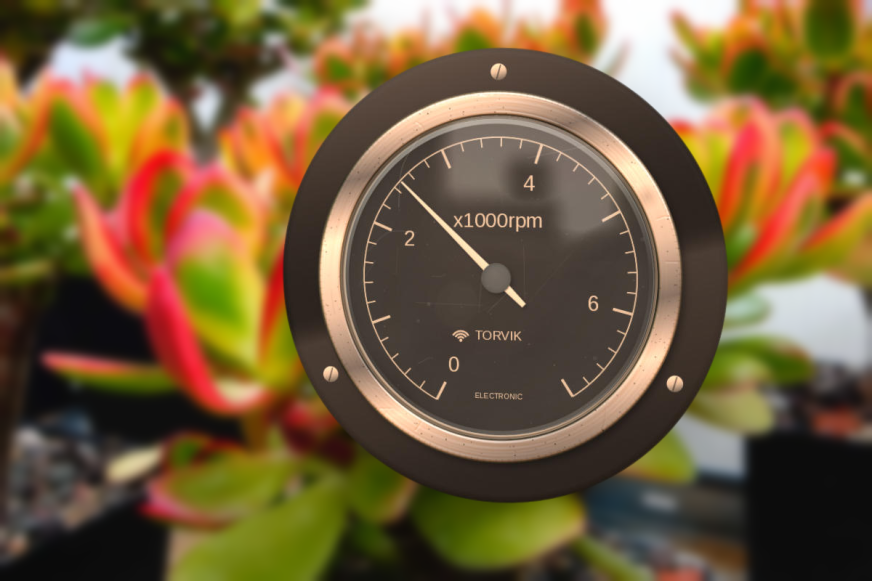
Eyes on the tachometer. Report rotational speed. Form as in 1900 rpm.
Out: 2500 rpm
